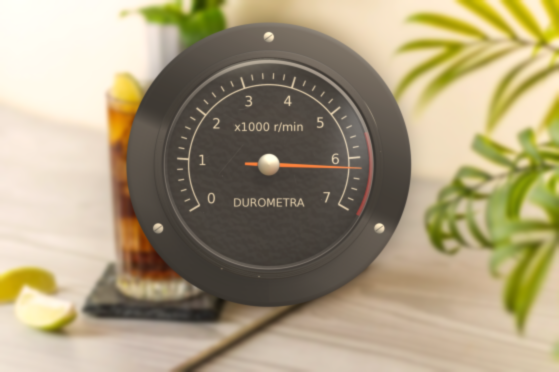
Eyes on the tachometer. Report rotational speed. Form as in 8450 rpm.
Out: 6200 rpm
